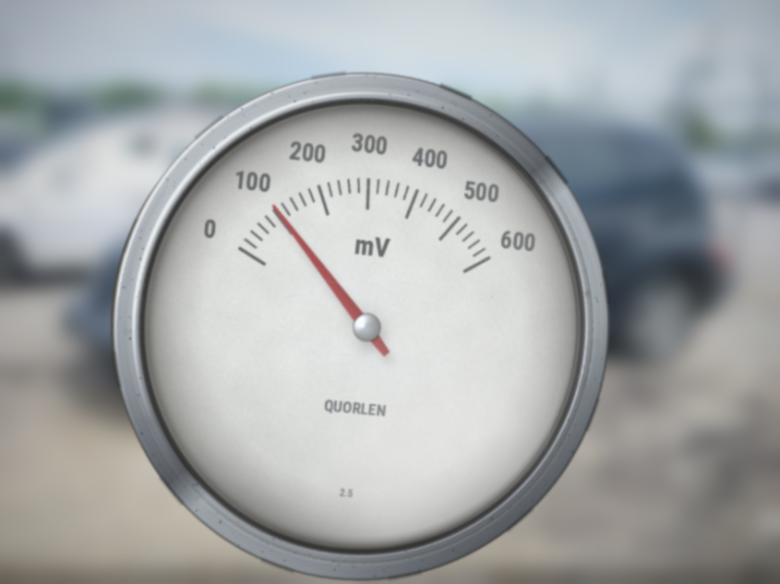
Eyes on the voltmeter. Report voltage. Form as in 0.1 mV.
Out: 100 mV
